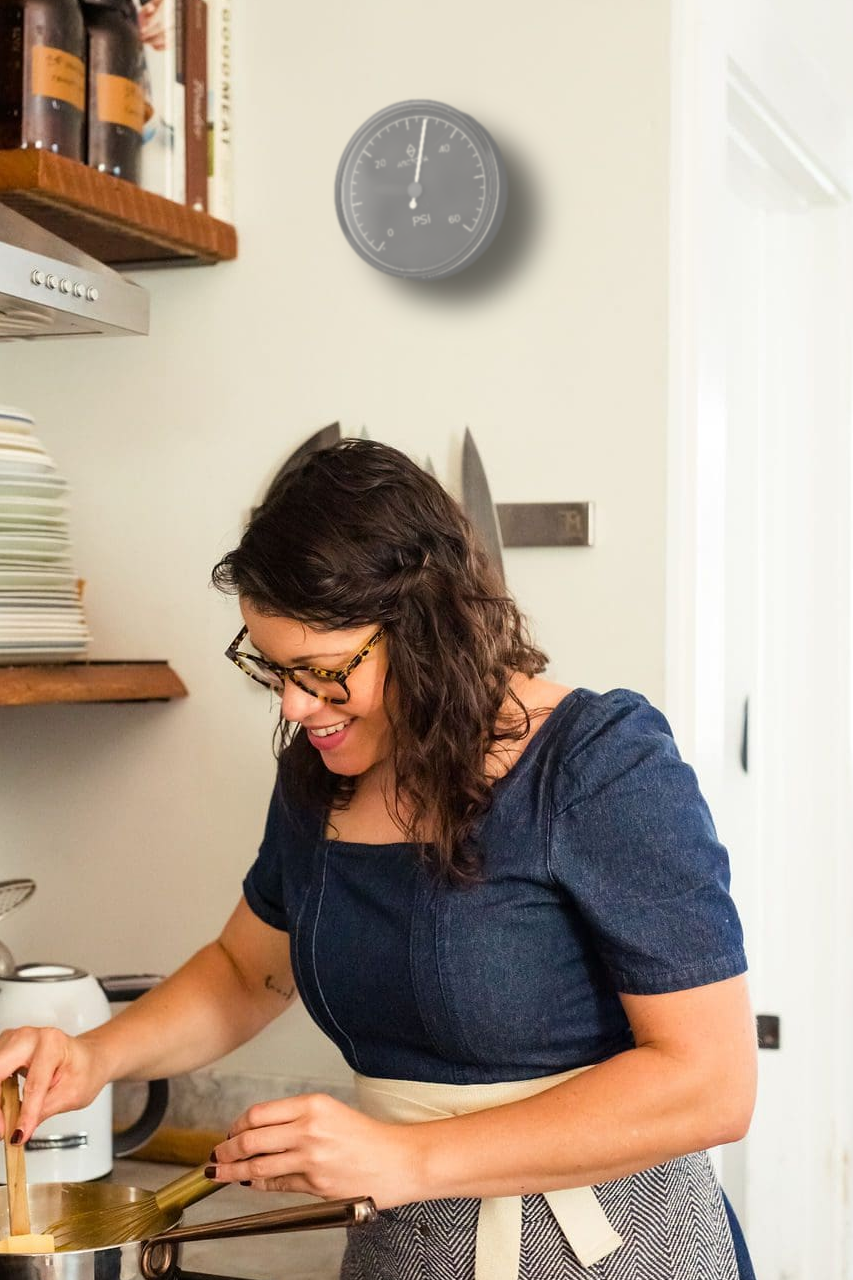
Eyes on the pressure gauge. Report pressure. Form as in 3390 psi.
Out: 34 psi
